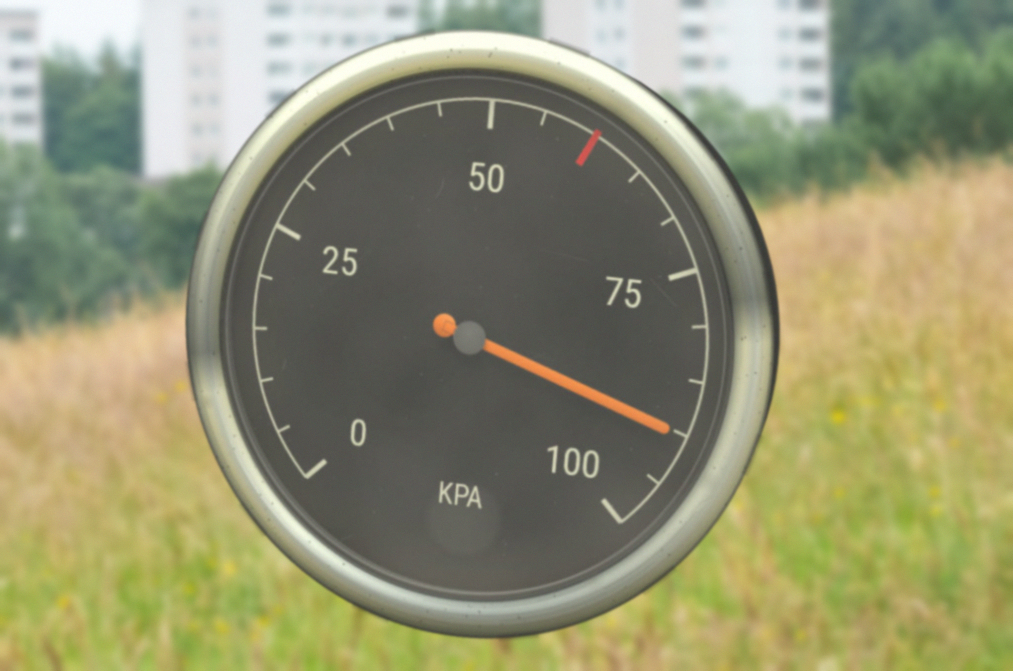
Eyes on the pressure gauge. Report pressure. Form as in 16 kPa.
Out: 90 kPa
